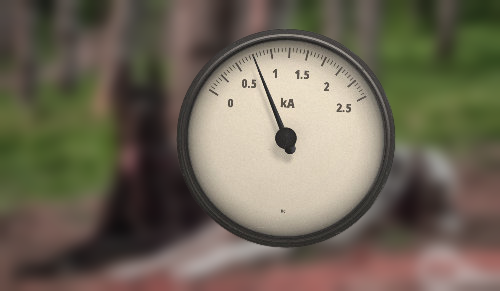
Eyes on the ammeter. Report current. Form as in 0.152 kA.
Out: 0.75 kA
